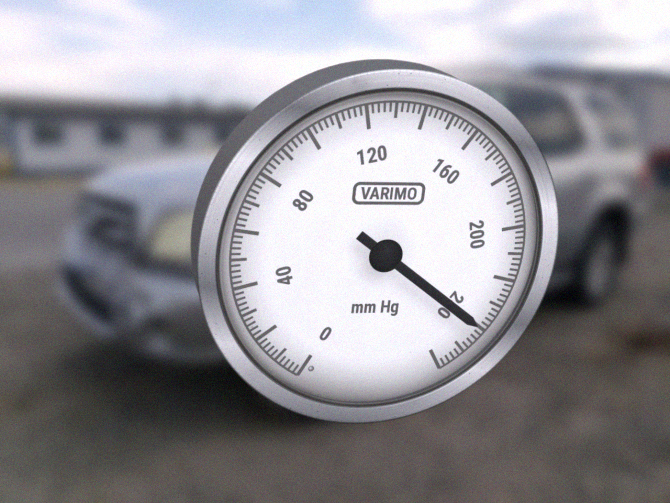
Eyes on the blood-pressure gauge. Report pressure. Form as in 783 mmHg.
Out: 240 mmHg
